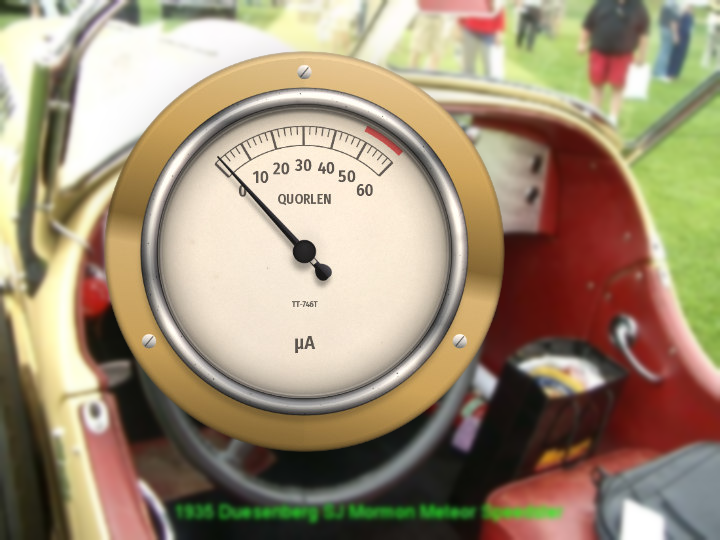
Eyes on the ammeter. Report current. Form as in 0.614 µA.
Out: 2 µA
